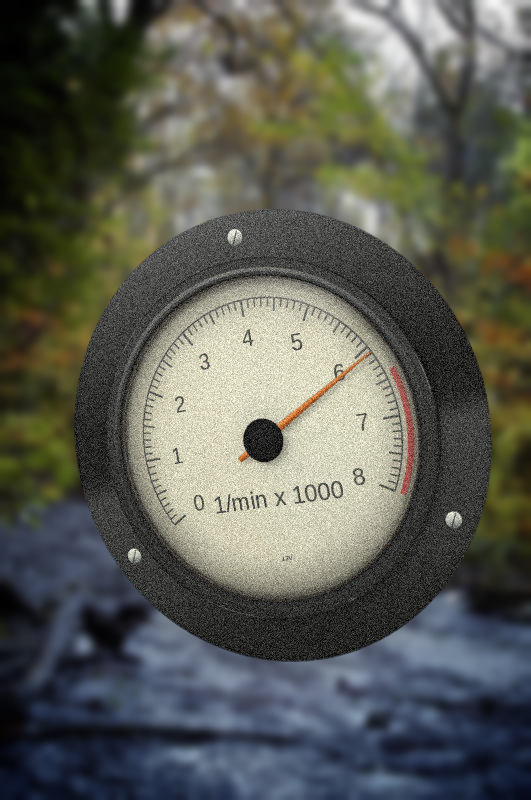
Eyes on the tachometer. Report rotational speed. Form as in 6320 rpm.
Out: 6100 rpm
